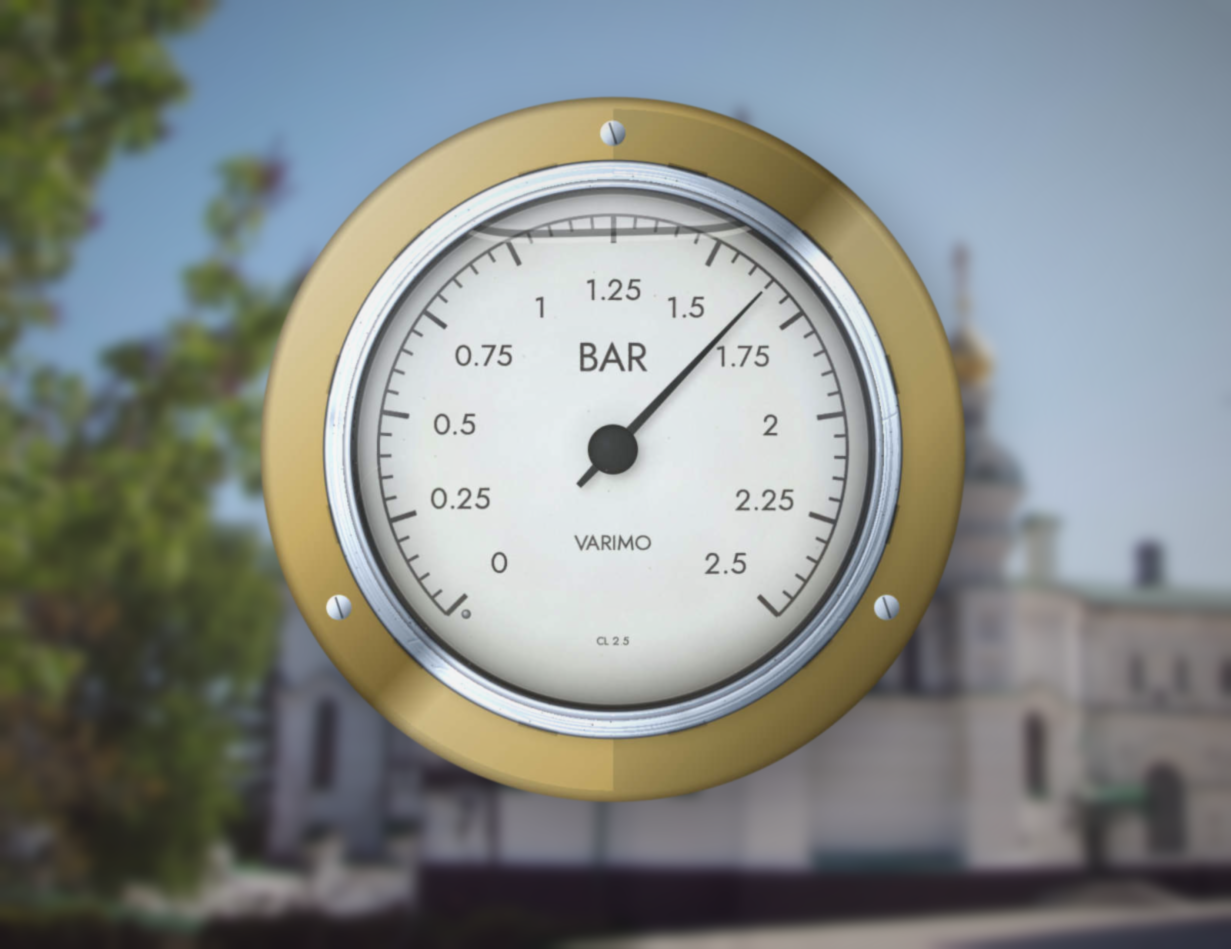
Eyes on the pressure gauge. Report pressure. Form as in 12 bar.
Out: 1.65 bar
